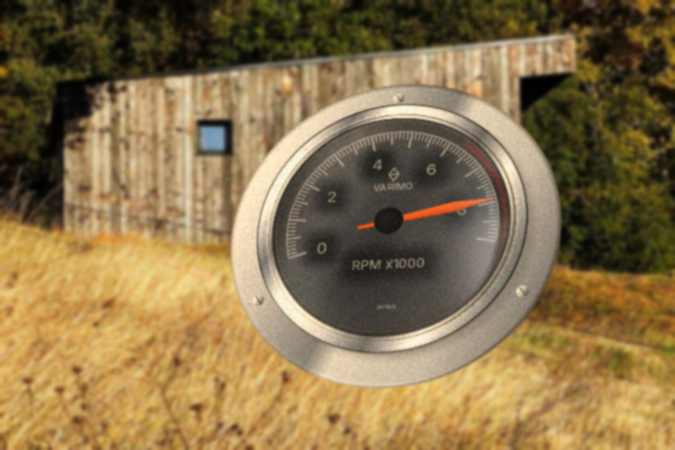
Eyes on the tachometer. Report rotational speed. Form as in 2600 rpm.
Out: 8000 rpm
